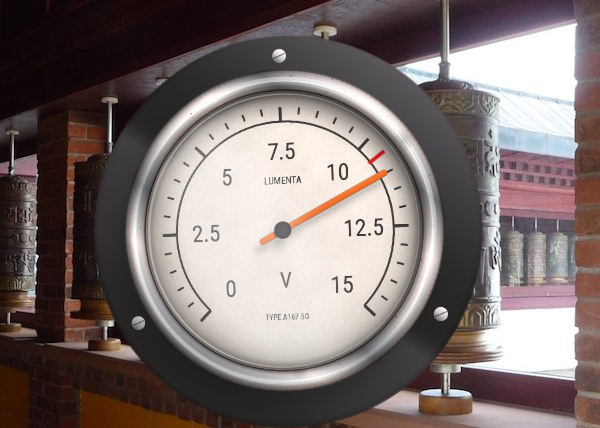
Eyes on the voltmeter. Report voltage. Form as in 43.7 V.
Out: 11 V
